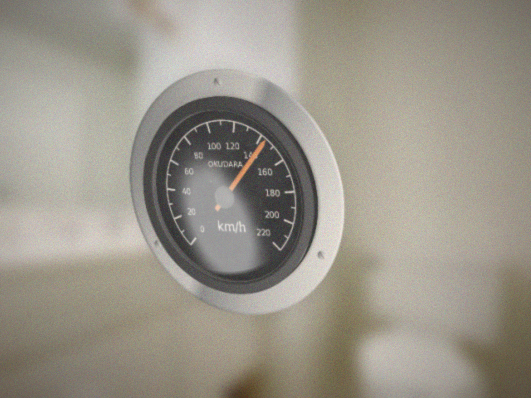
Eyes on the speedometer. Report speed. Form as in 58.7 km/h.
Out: 145 km/h
